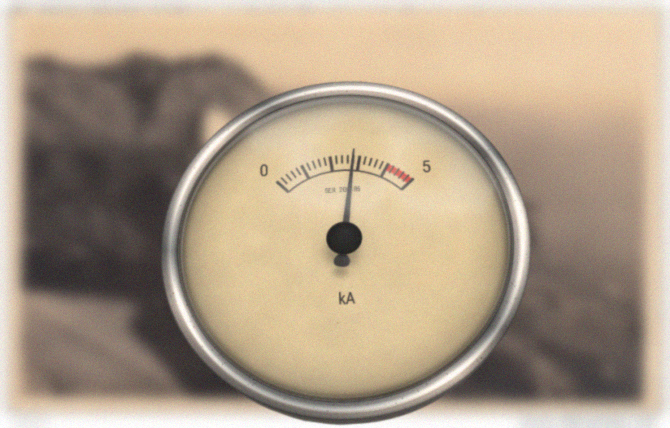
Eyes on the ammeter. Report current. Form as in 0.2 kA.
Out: 2.8 kA
